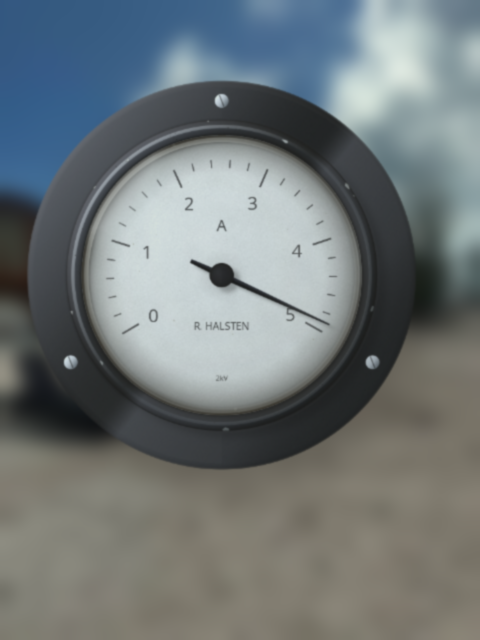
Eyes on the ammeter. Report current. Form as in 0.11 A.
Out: 4.9 A
